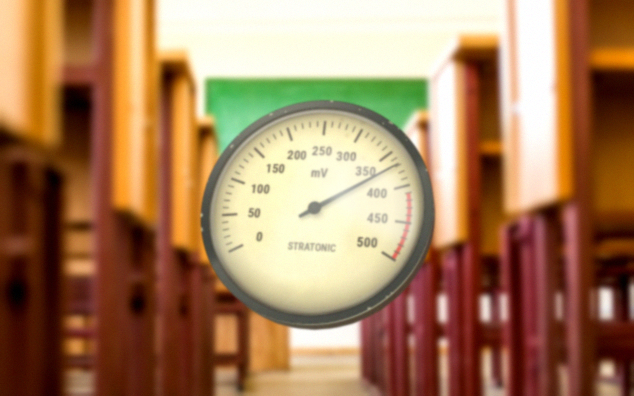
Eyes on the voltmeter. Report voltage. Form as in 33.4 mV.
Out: 370 mV
